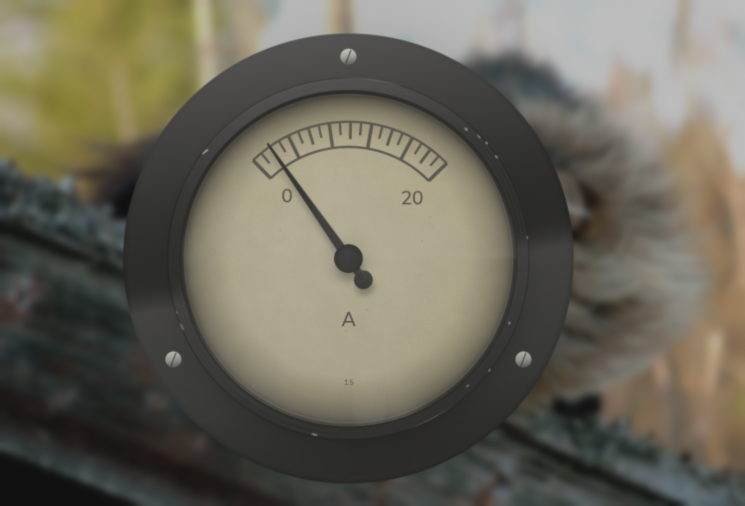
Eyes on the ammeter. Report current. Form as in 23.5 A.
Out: 2 A
